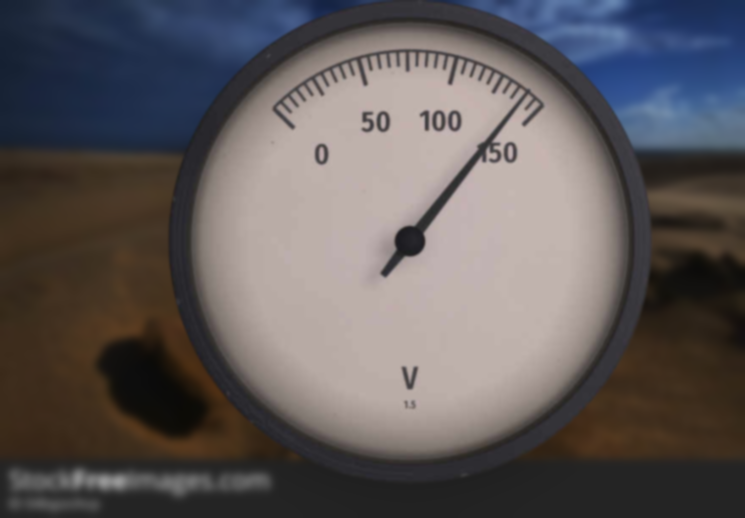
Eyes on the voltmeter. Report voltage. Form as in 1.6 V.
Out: 140 V
